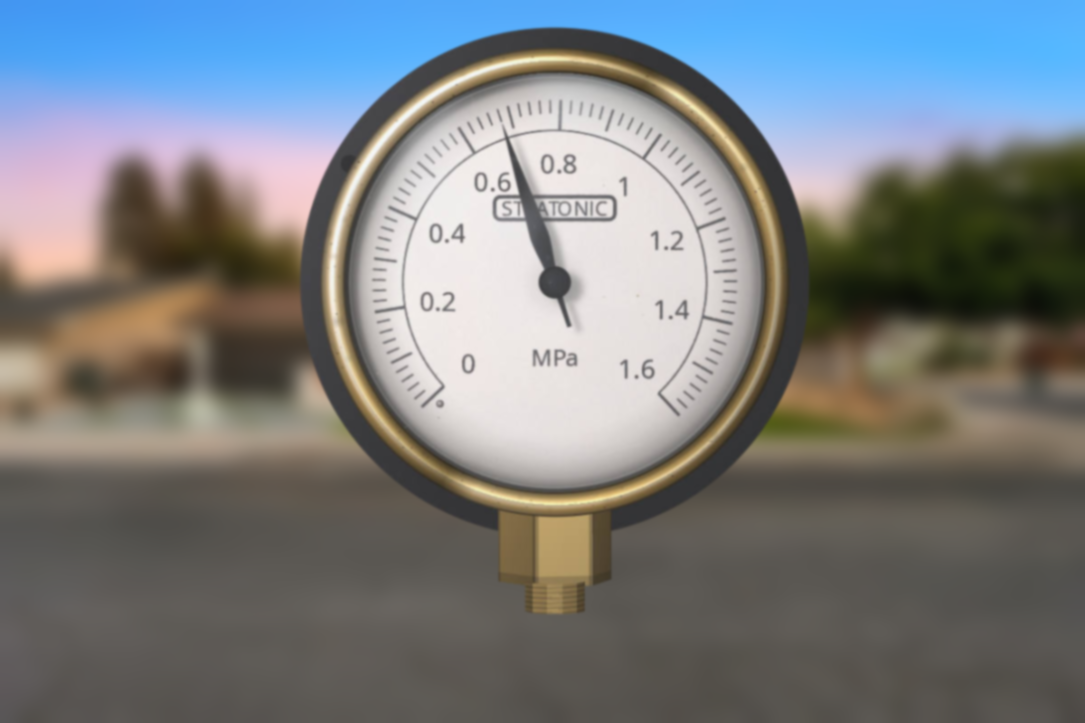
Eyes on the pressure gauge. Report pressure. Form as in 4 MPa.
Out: 0.68 MPa
